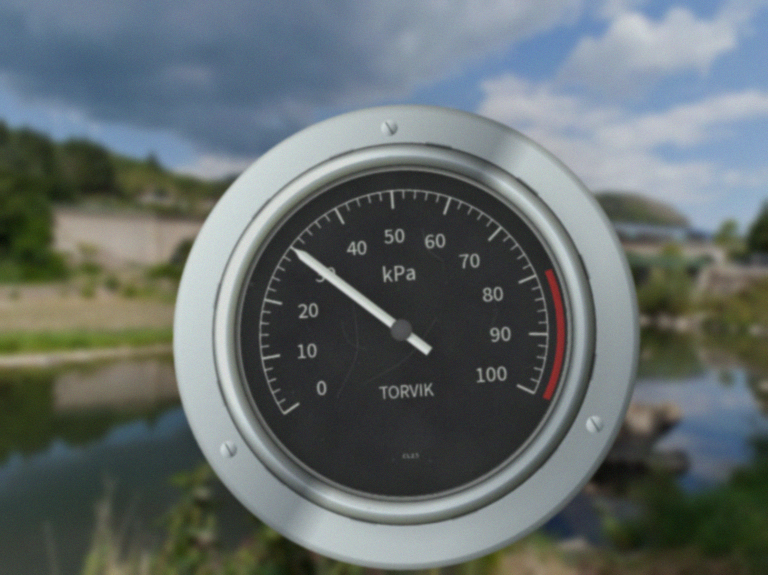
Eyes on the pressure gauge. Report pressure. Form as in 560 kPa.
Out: 30 kPa
